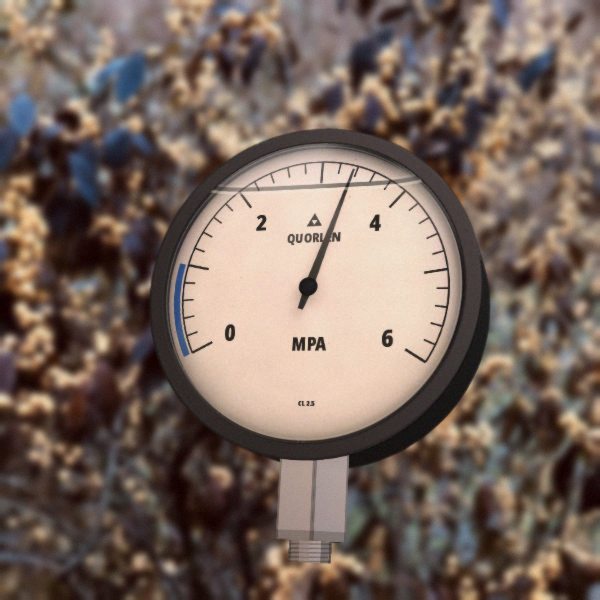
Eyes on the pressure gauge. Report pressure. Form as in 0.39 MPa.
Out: 3.4 MPa
